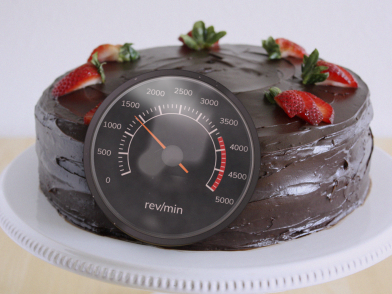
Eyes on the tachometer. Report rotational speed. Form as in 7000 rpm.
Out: 1400 rpm
